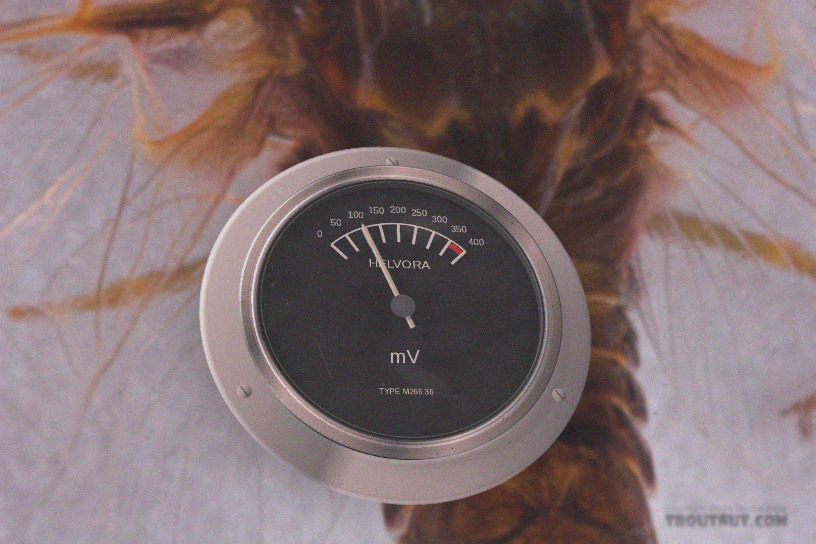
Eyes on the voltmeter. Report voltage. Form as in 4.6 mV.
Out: 100 mV
